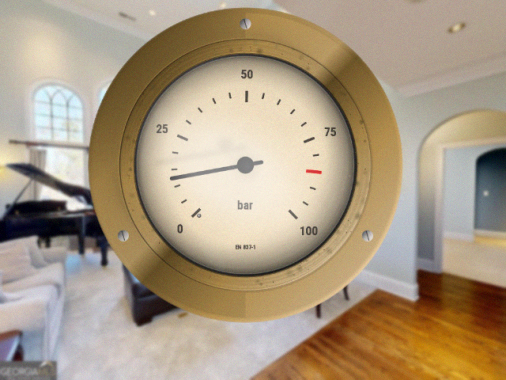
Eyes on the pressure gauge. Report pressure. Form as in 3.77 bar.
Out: 12.5 bar
